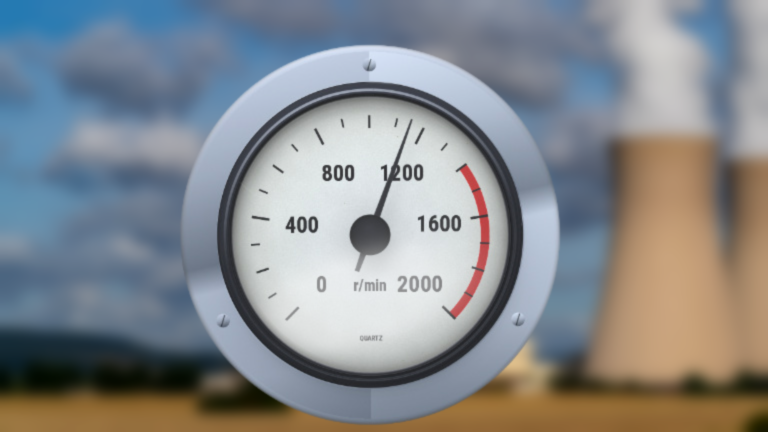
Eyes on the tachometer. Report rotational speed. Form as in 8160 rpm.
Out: 1150 rpm
